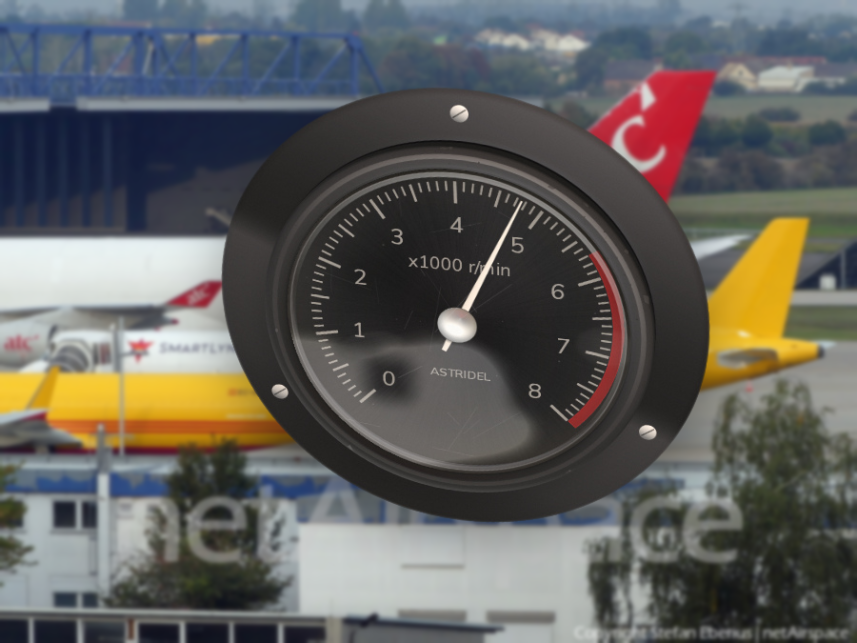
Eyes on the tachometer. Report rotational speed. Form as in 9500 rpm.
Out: 4750 rpm
